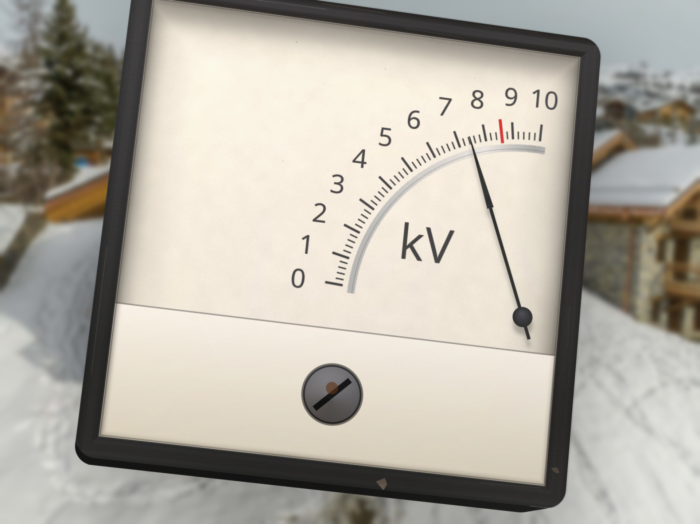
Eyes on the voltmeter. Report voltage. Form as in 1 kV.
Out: 7.4 kV
